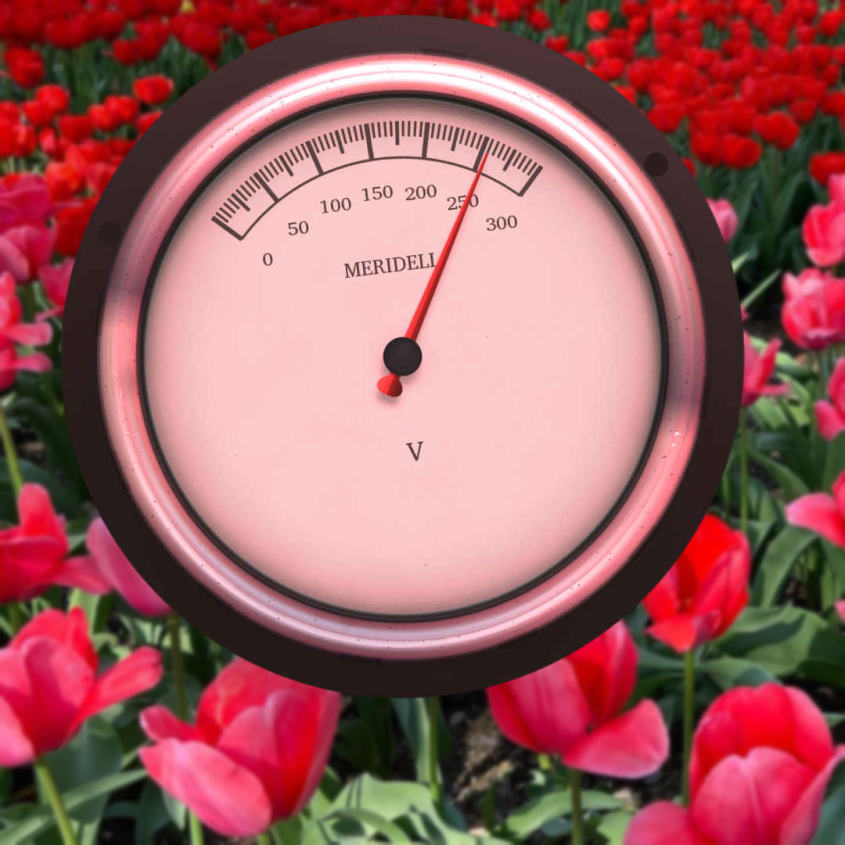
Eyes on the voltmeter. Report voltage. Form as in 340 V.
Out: 255 V
